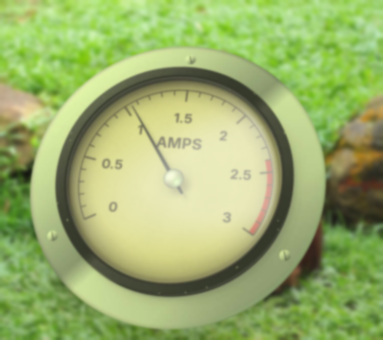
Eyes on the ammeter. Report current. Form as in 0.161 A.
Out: 1.05 A
